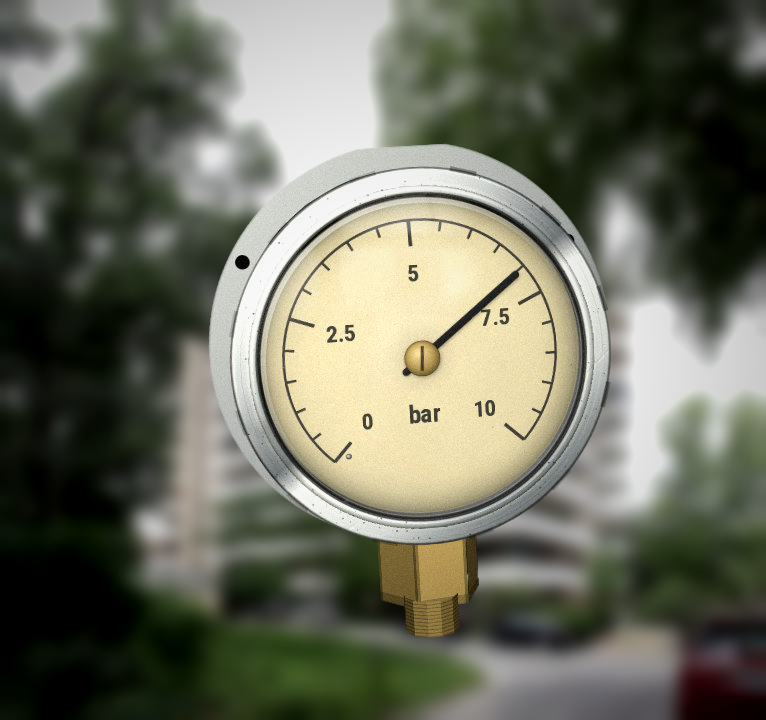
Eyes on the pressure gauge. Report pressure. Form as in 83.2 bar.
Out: 7 bar
